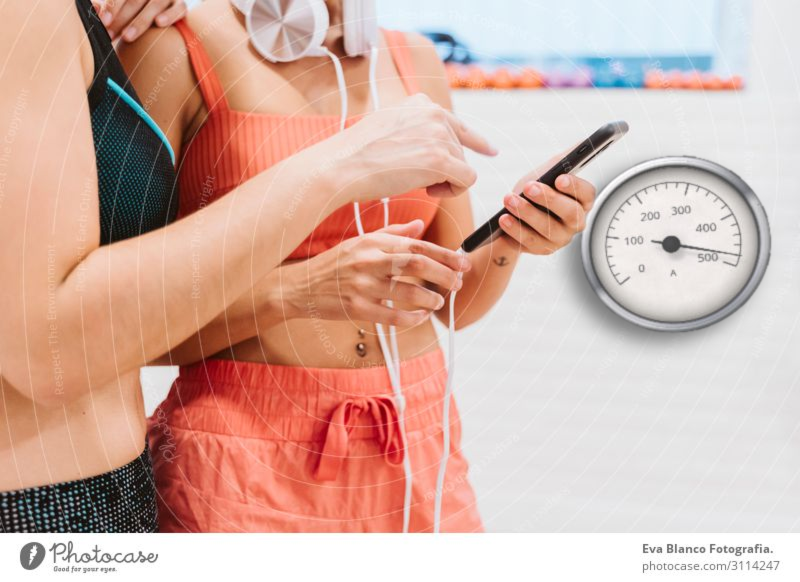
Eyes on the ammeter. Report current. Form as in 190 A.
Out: 480 A
